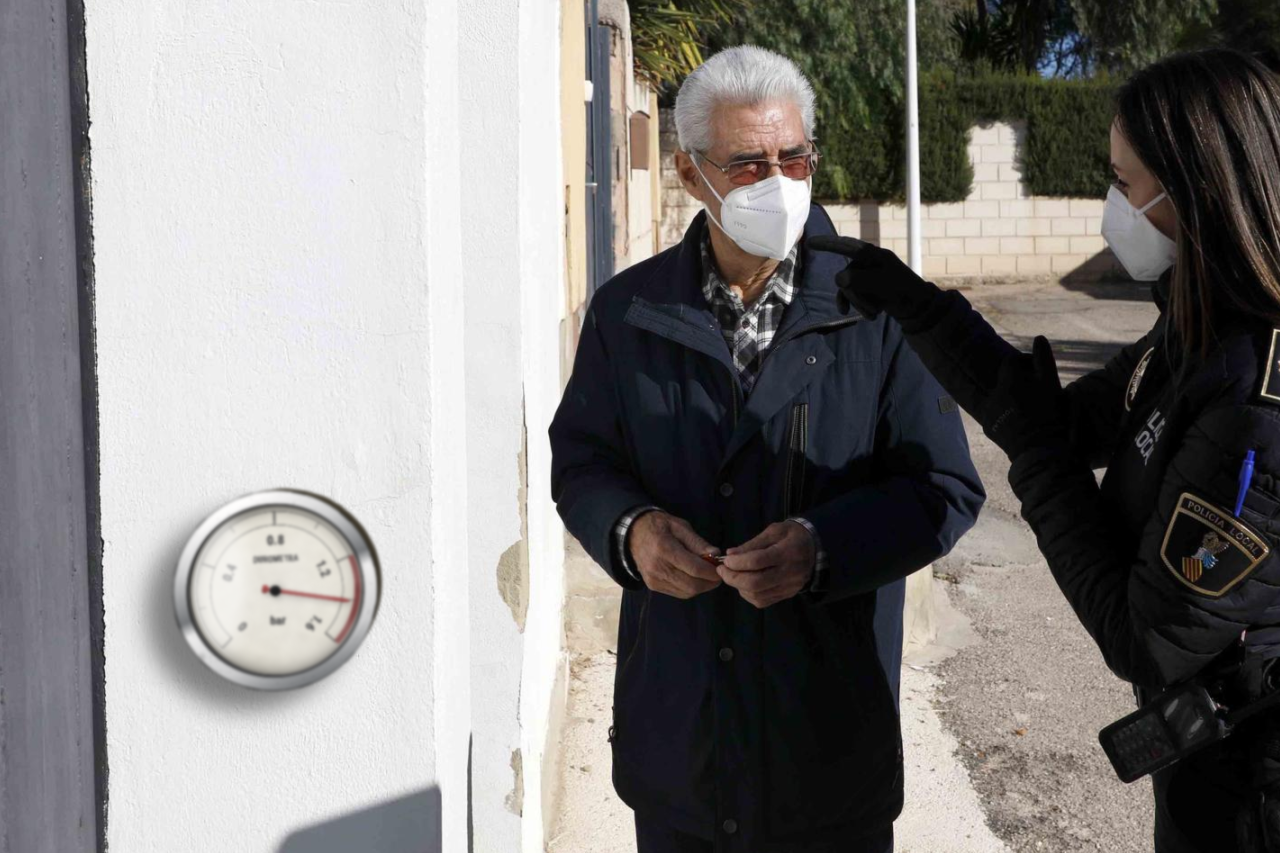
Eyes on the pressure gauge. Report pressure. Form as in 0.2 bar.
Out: 1.4 bar
